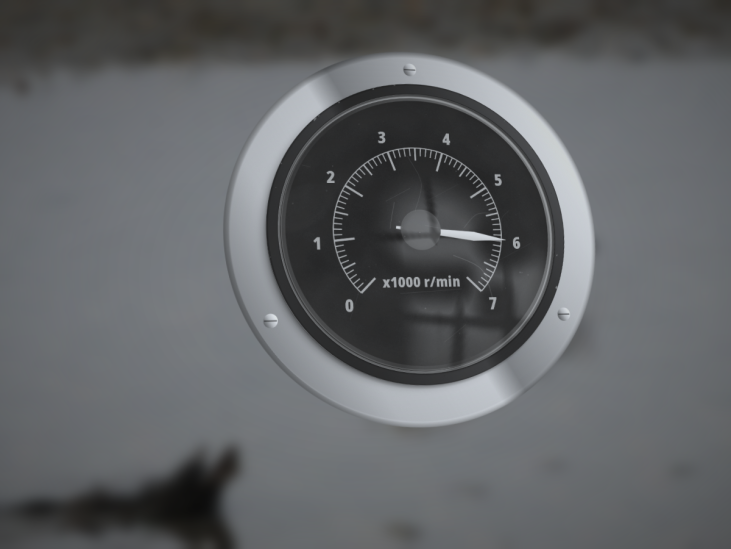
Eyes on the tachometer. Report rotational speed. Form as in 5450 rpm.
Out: 6000 rpm
